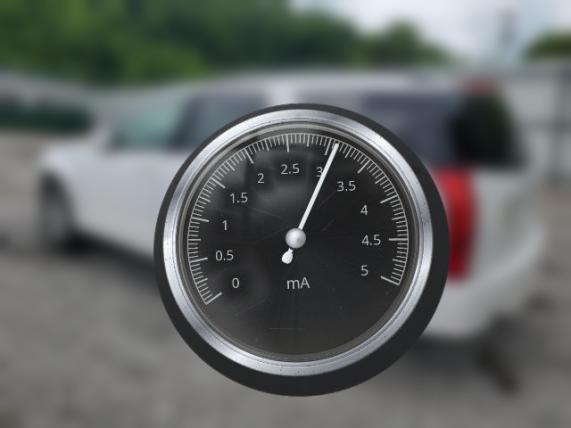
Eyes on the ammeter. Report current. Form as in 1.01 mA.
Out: 3.1 mA
